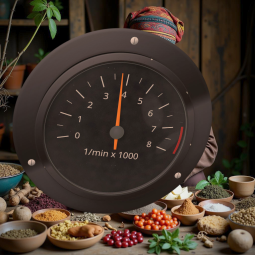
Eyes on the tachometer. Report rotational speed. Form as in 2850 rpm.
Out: 3750 rpm
